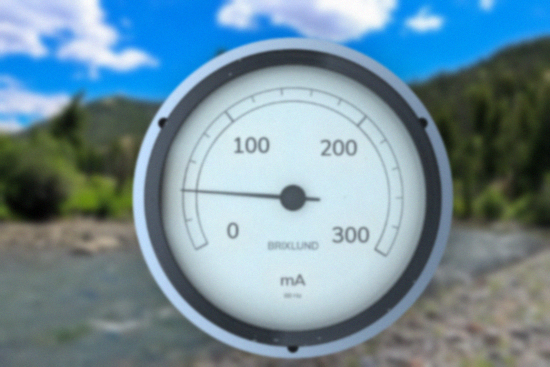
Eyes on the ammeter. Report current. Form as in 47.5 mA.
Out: 40 mA
